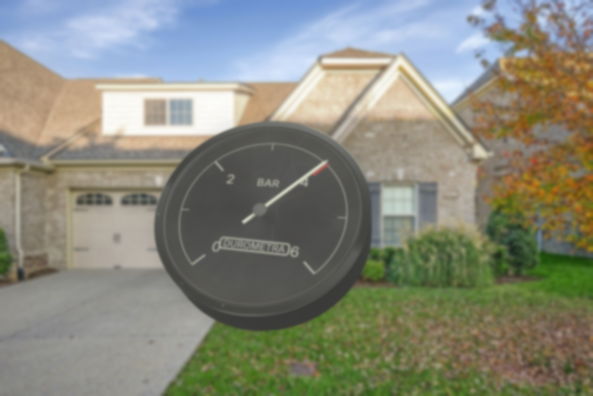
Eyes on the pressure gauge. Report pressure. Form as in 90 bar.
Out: 4 bar
